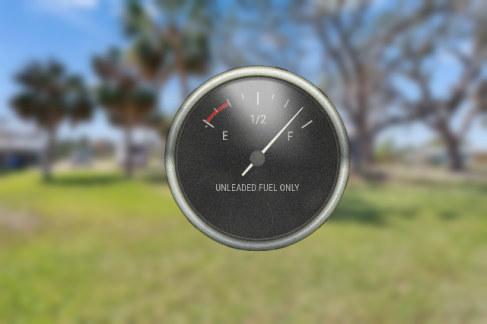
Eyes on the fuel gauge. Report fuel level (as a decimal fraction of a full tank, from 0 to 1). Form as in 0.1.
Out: 0.875
